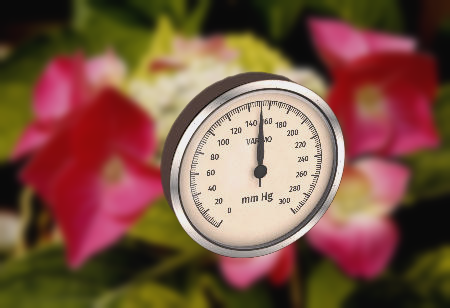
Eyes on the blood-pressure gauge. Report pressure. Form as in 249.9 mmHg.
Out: 150 mmHg
